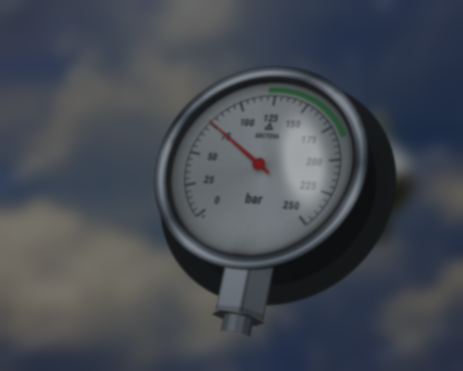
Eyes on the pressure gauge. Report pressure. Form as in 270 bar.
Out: 75 bar
